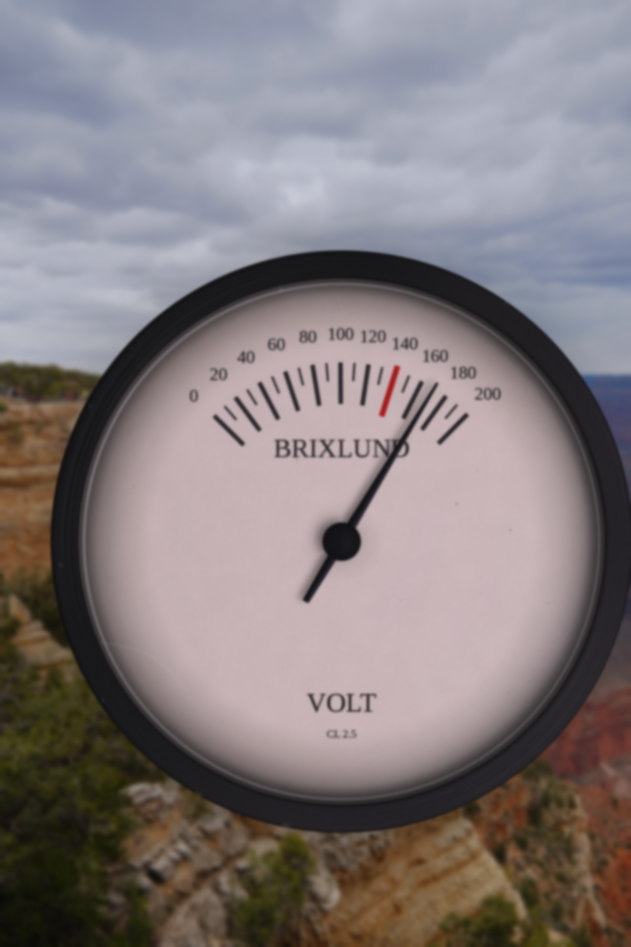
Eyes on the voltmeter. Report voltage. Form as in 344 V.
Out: 170 V
